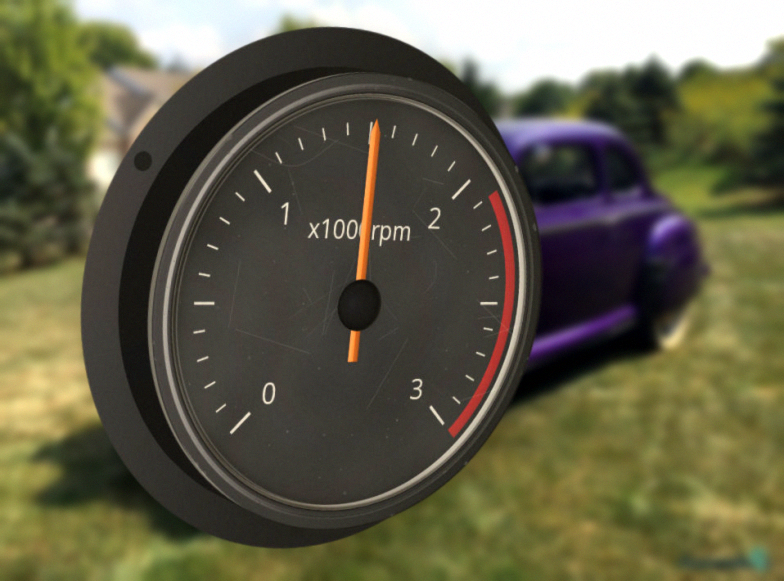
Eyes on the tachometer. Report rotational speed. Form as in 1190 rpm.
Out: 1500 rpm
